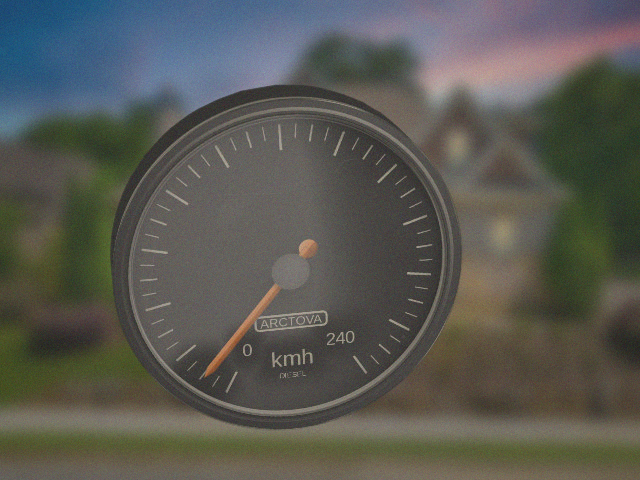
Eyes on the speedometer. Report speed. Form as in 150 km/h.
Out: 10 km/h
